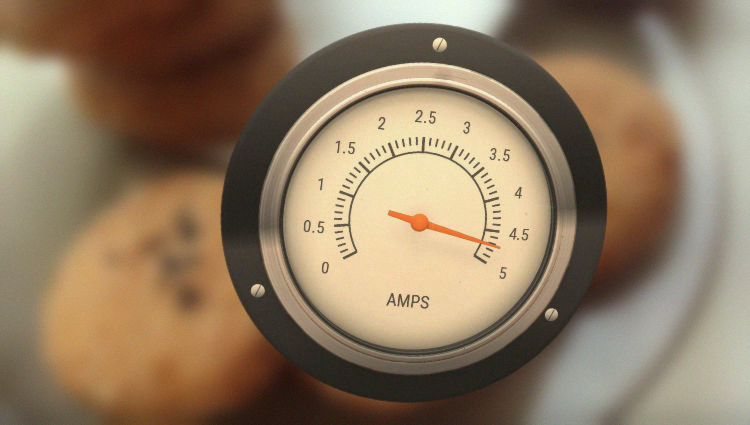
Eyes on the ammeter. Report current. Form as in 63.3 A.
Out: 4.7 A
